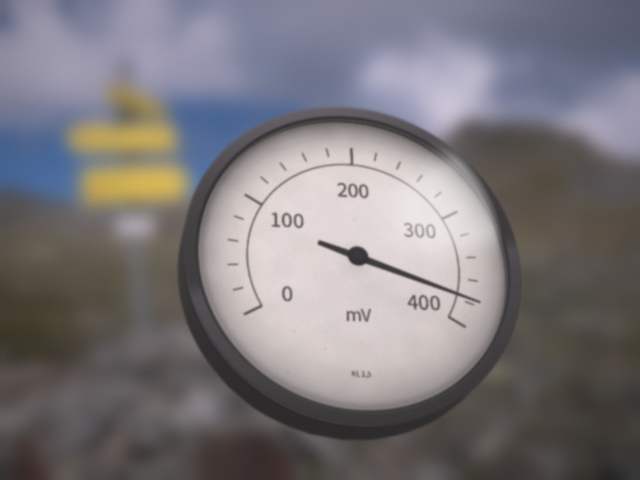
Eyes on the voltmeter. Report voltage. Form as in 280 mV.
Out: 380 mV
